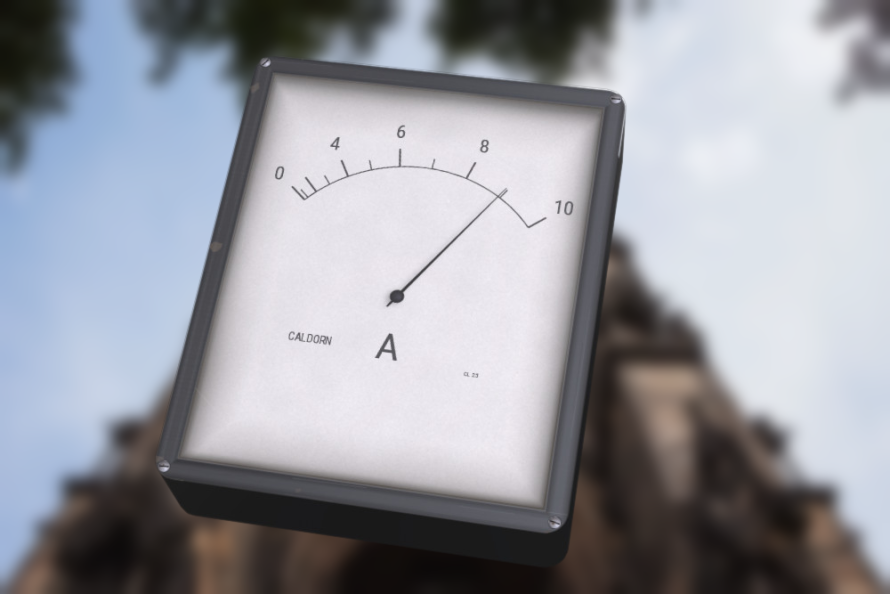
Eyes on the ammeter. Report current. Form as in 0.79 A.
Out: 9 A
